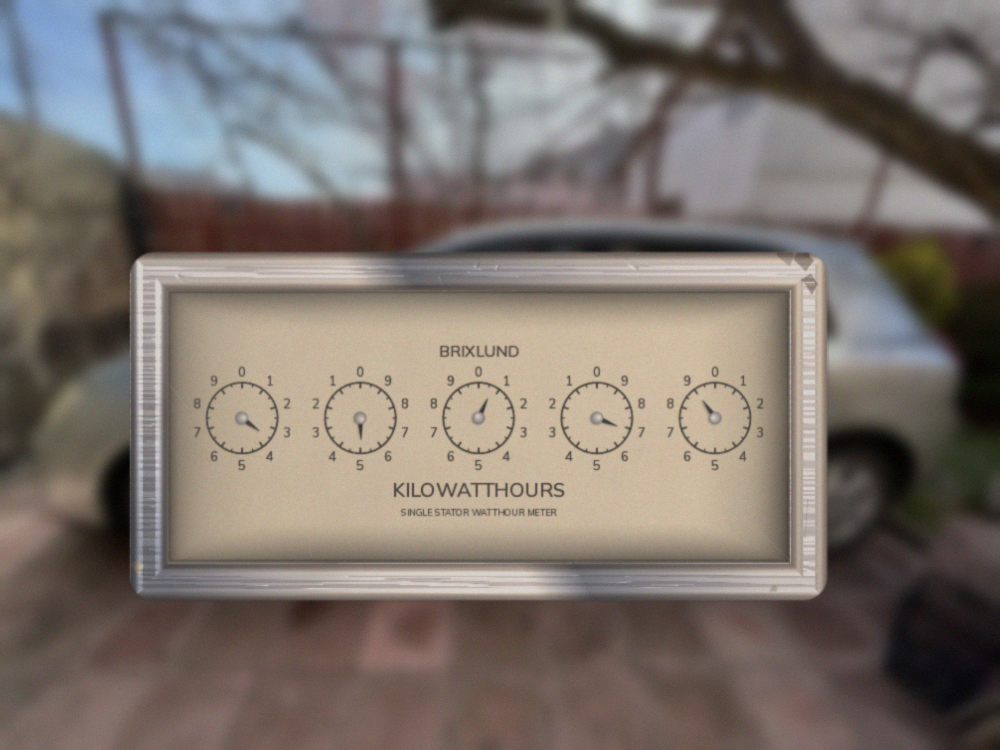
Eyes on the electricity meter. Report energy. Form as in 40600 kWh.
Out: 35069 kWh
